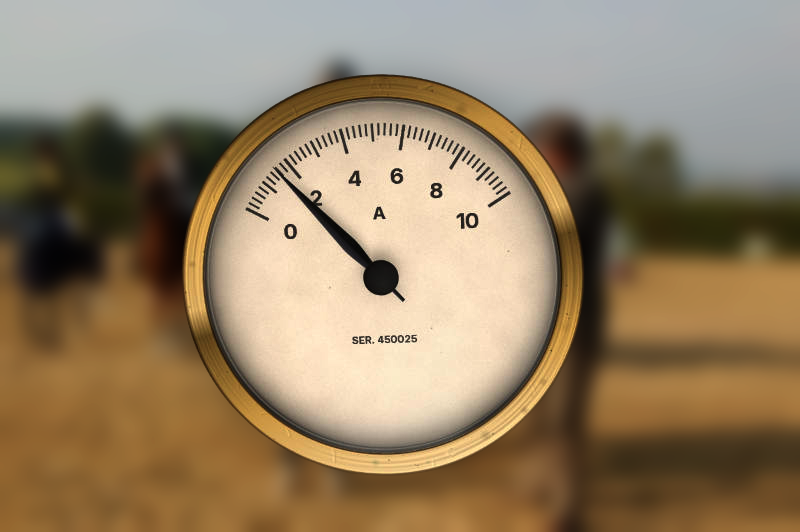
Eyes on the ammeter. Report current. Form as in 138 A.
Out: 1.6 A
